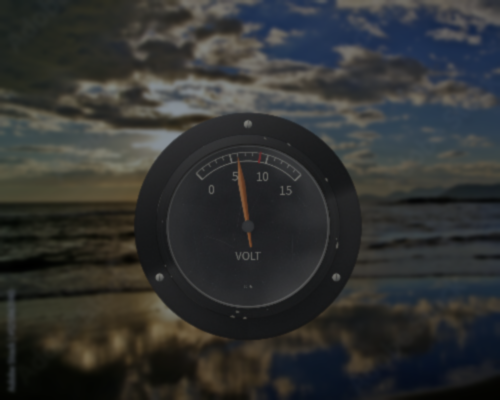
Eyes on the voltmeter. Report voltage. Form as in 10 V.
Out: 6 V
